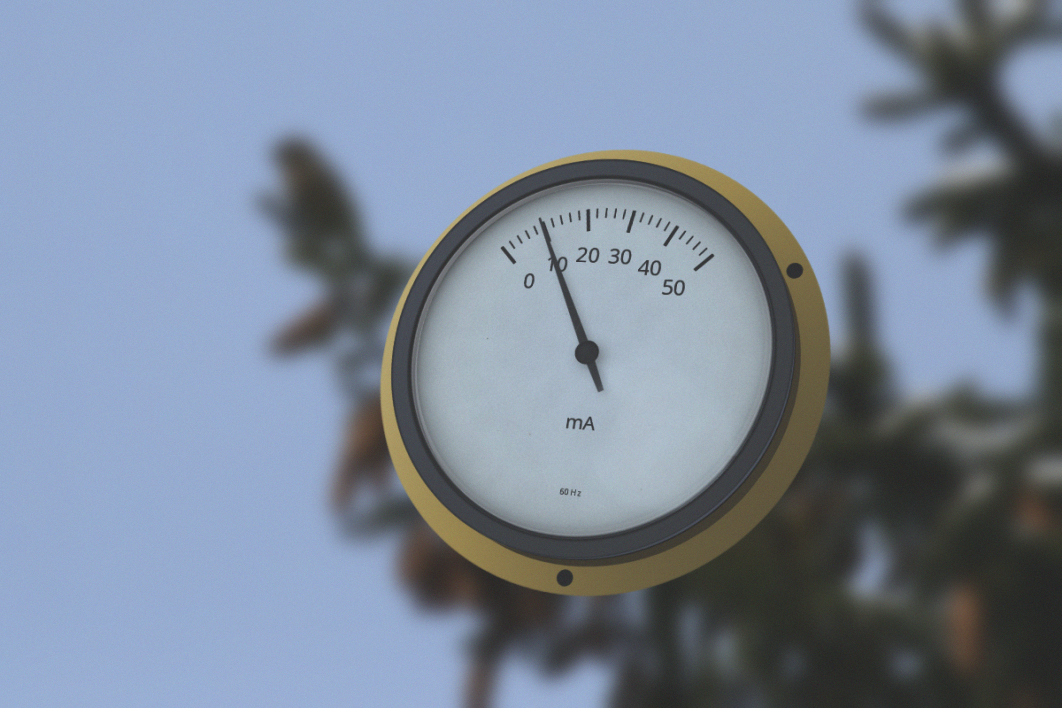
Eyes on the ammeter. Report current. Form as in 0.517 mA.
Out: 10 mA
